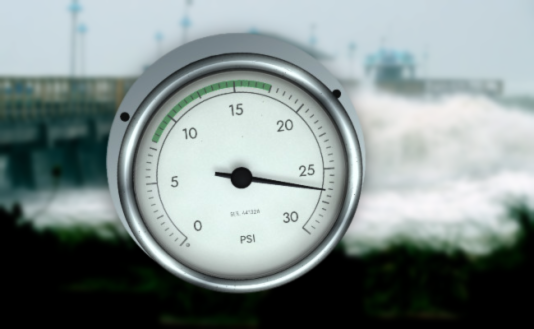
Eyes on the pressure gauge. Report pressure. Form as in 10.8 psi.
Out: 26.5 psi
